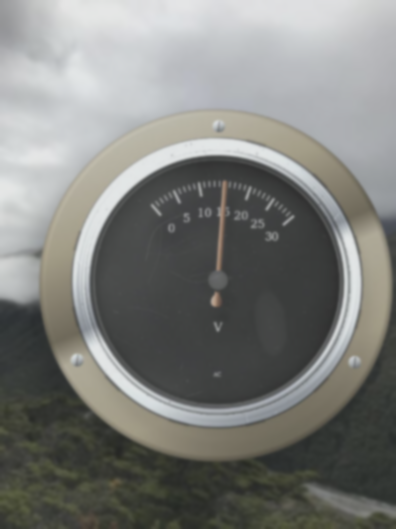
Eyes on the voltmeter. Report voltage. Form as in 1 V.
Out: 15 V
